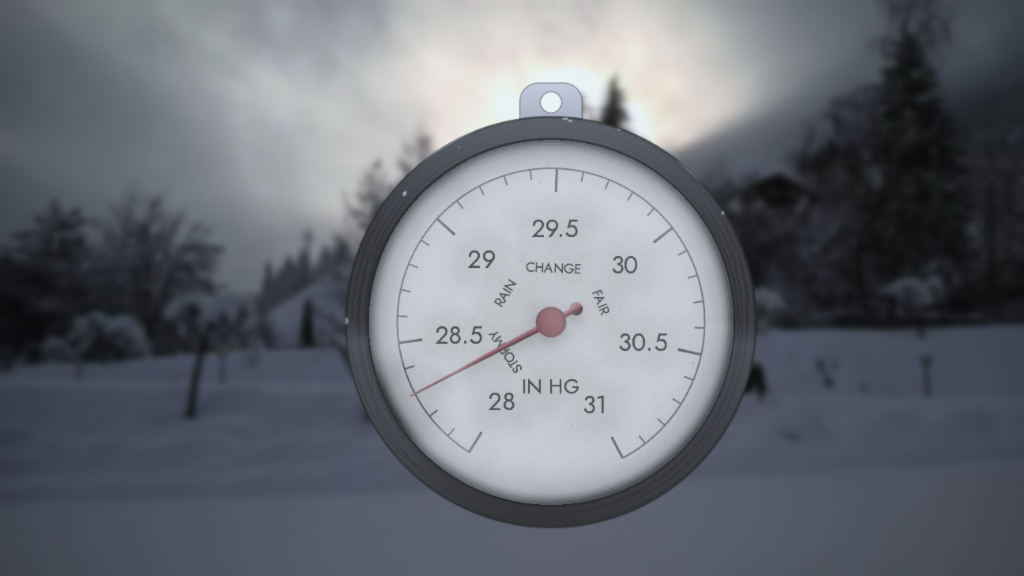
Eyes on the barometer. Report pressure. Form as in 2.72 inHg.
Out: 28.3 inHg
